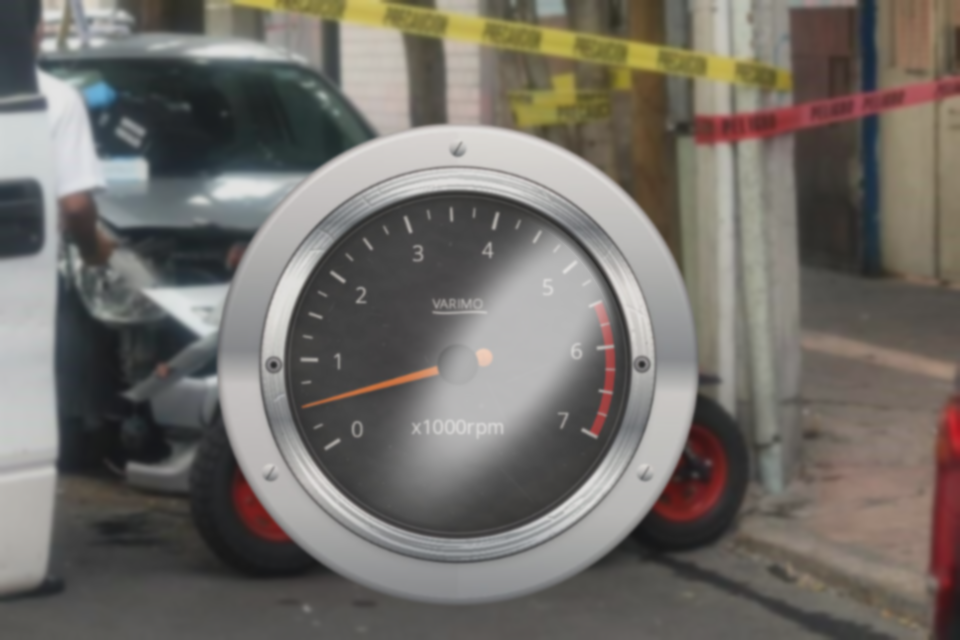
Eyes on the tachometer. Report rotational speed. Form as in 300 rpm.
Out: 500 rpm
